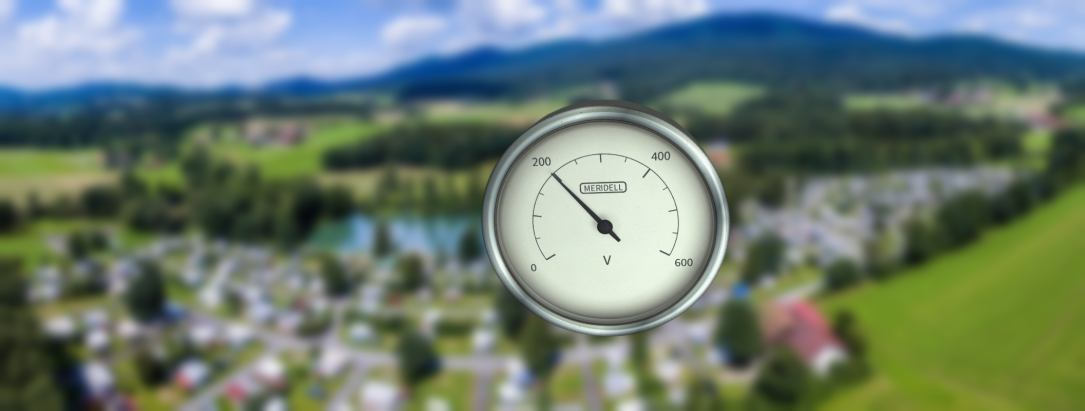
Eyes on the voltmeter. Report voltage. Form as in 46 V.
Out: 200 V
